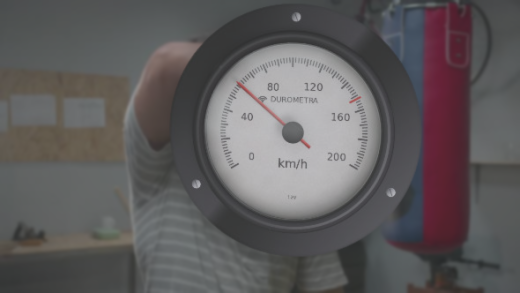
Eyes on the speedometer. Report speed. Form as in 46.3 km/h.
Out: 60 km/h
